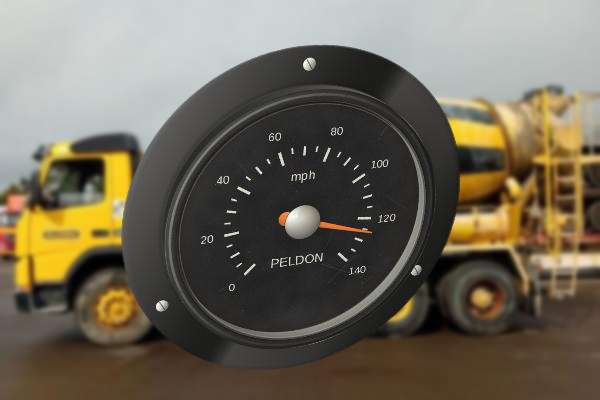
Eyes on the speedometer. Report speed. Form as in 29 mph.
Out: 125 mph
